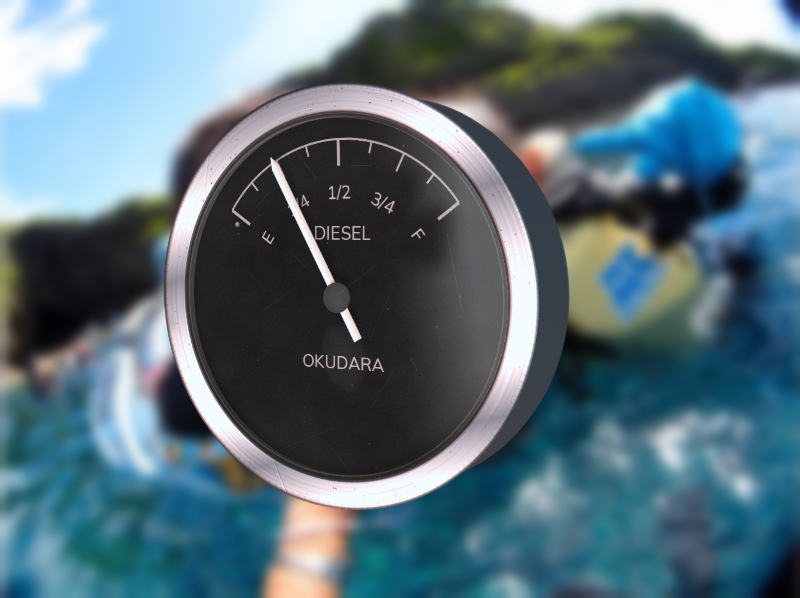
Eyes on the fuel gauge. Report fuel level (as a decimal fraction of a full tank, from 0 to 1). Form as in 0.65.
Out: 0.25
